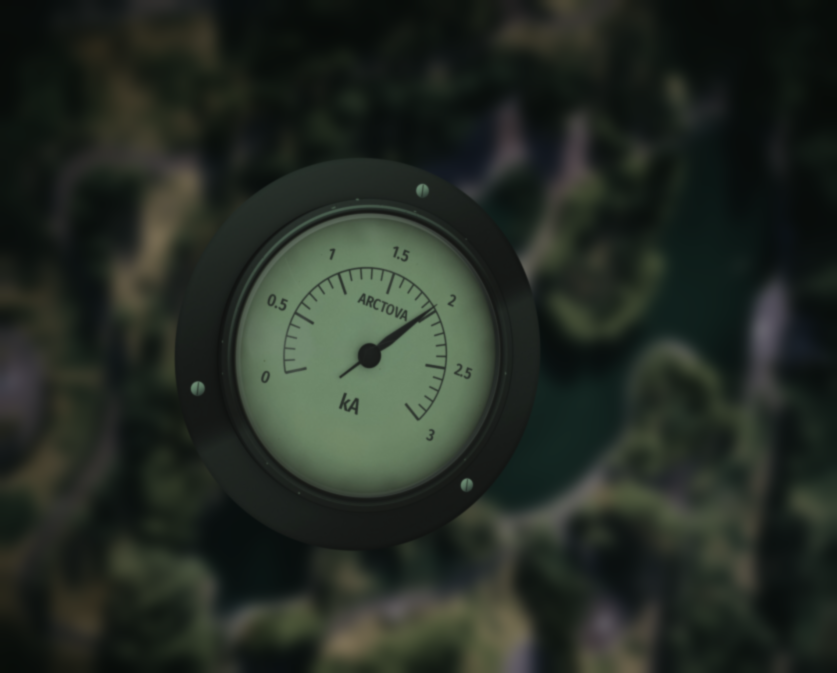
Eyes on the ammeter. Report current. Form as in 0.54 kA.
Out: 1.95 kA
